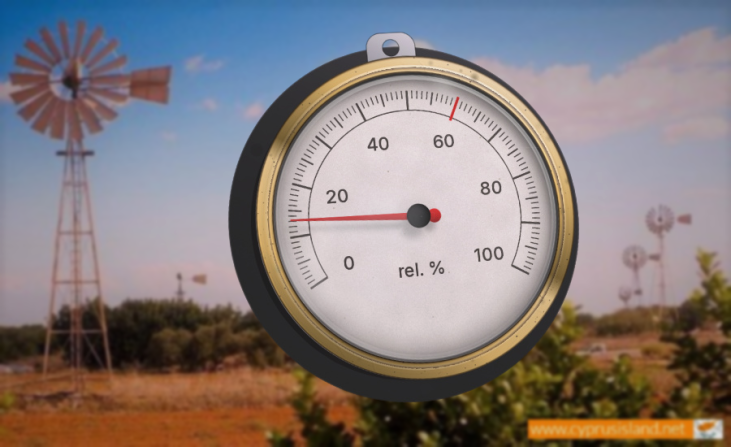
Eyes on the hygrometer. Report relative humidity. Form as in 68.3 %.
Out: 13 %
